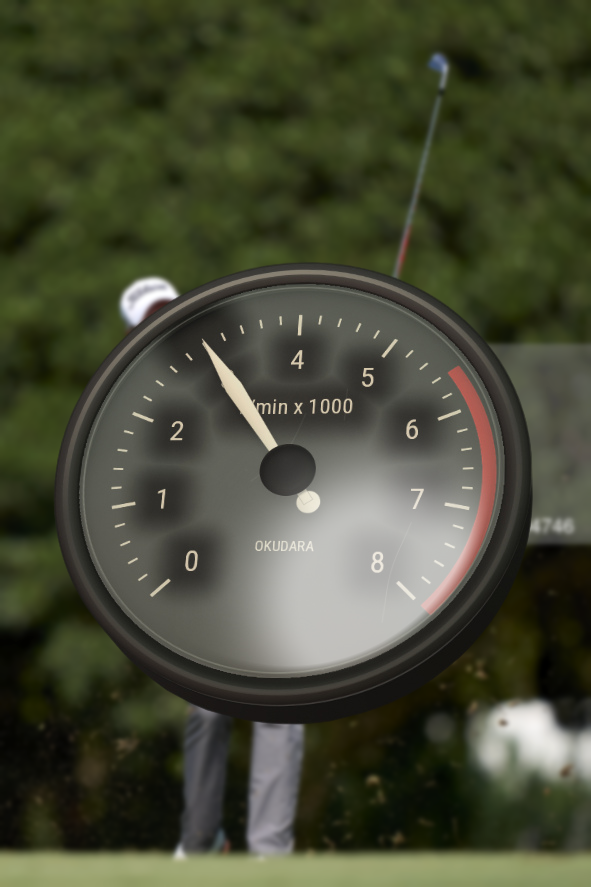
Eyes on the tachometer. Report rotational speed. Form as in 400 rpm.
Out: 3000 rpm
